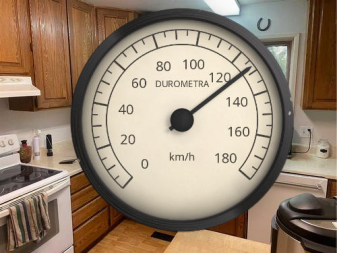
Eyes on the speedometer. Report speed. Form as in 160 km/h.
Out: 127.5 km/h
